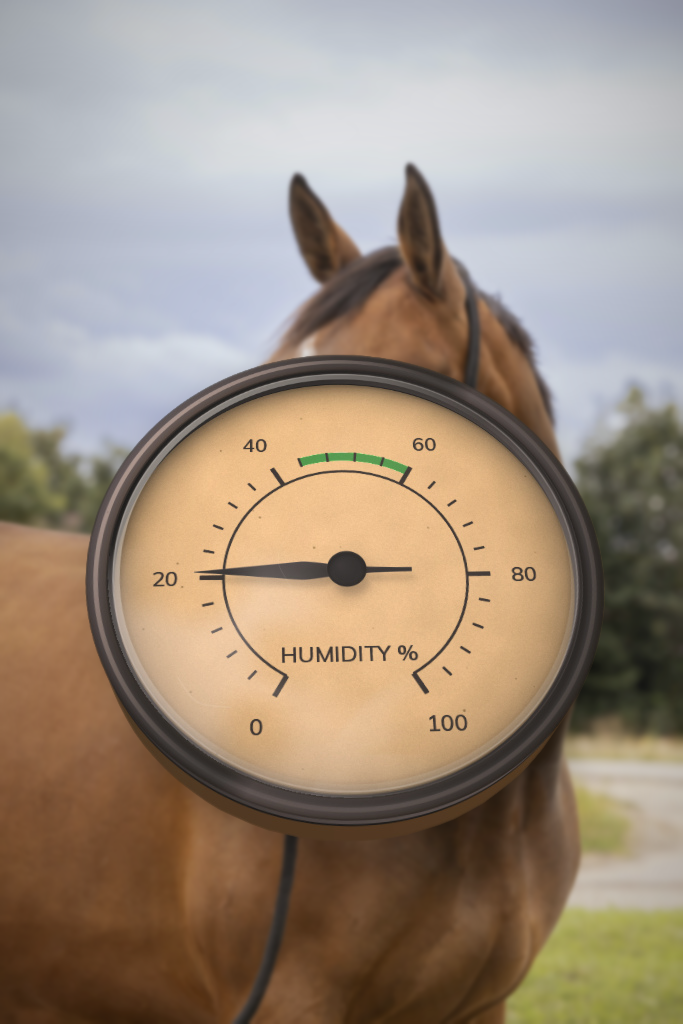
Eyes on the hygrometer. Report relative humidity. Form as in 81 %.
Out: 20 %
